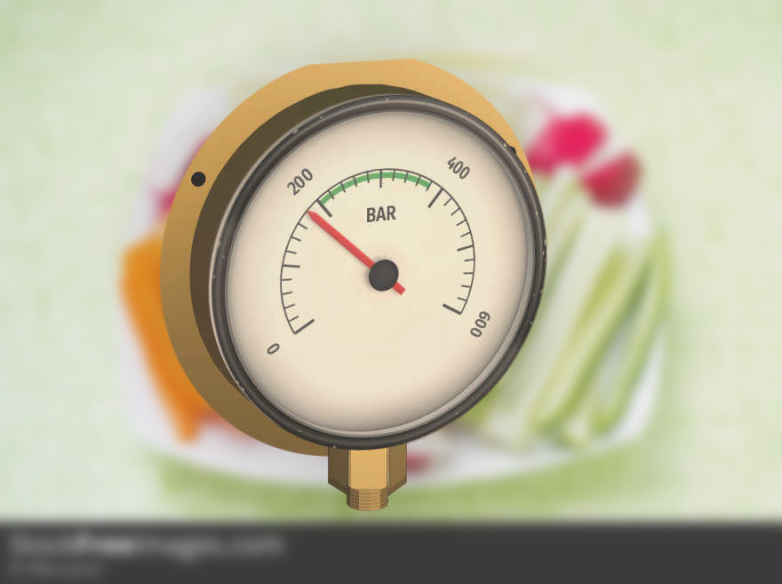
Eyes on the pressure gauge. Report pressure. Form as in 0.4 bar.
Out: 180 bar
